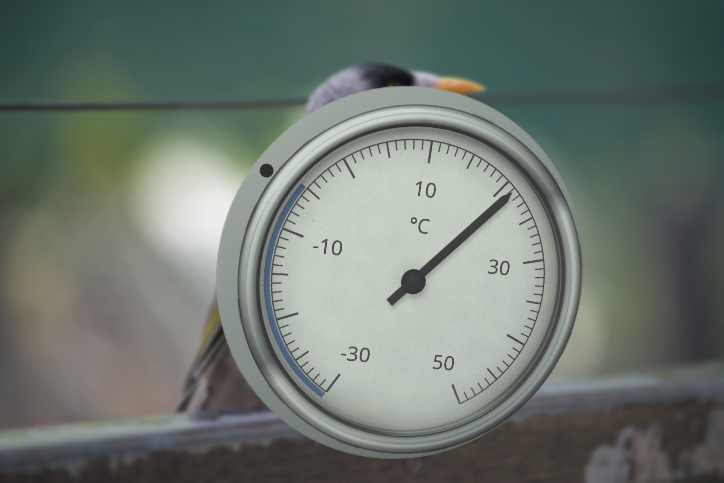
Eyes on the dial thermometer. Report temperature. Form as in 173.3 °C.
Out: 21 °C
